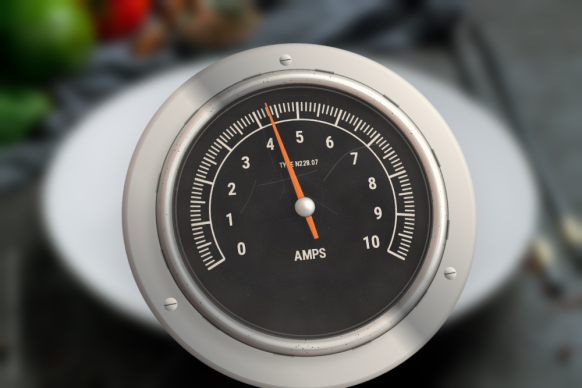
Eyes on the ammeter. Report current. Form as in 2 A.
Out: 4.3 A
